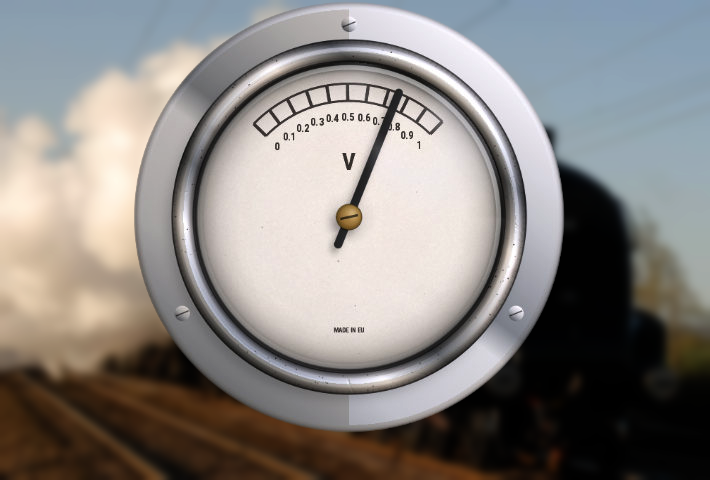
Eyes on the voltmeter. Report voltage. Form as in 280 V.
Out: 0.75 V
